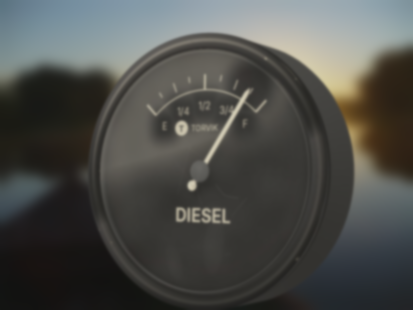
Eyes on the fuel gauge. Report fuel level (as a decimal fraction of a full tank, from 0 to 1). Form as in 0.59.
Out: 0.875
